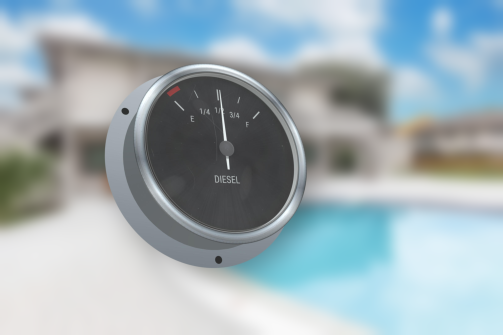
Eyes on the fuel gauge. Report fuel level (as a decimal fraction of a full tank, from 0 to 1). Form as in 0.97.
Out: 0.5
